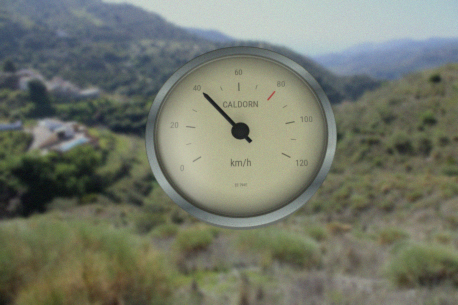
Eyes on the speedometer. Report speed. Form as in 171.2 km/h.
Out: 40 km/h
